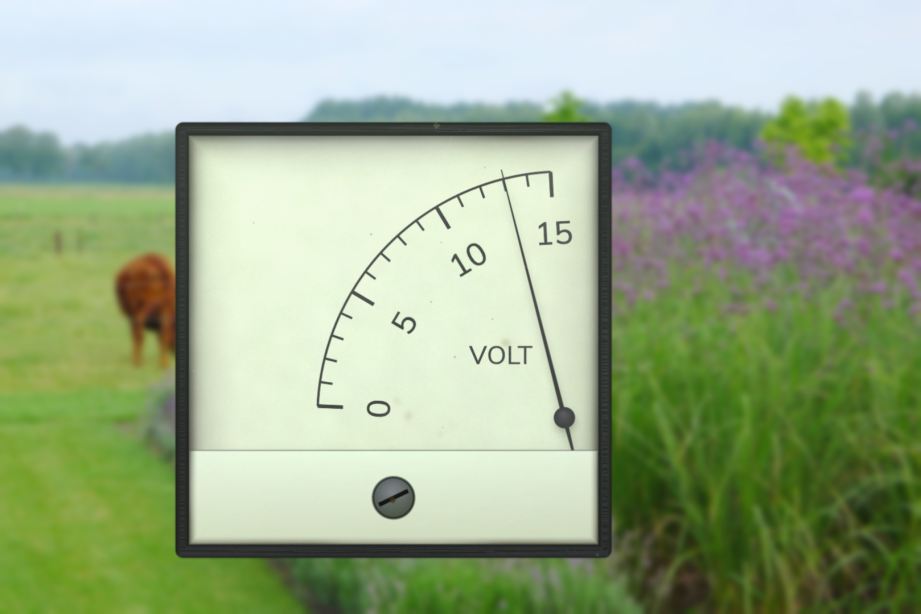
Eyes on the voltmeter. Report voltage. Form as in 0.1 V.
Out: 13 V
